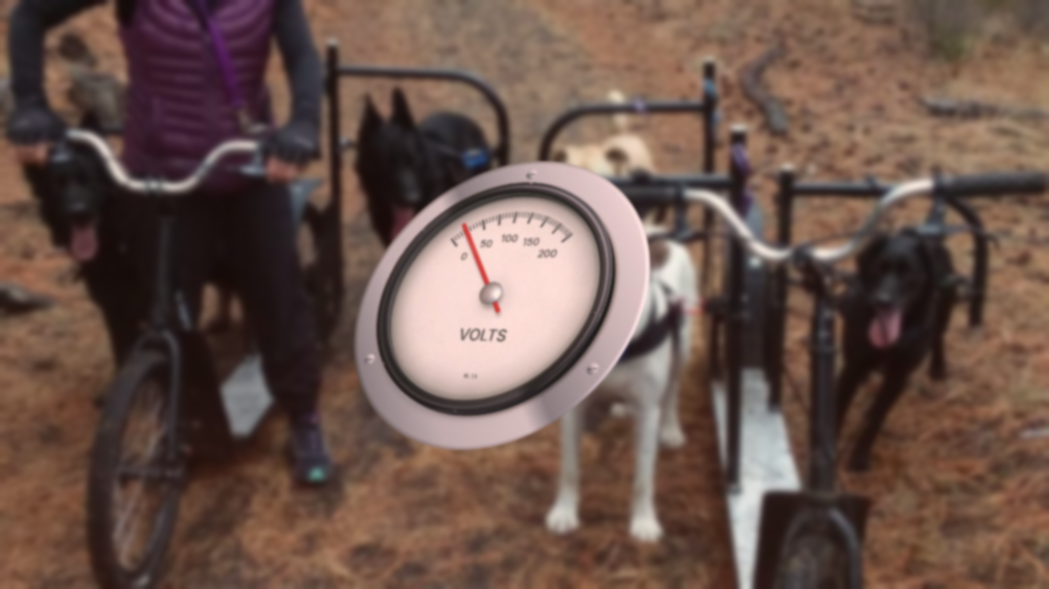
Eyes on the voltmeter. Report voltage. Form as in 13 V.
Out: 25 V
